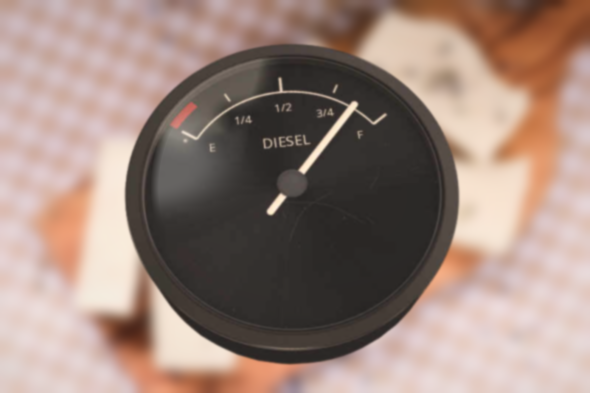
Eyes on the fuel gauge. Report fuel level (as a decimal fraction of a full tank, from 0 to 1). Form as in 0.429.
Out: 0.875
